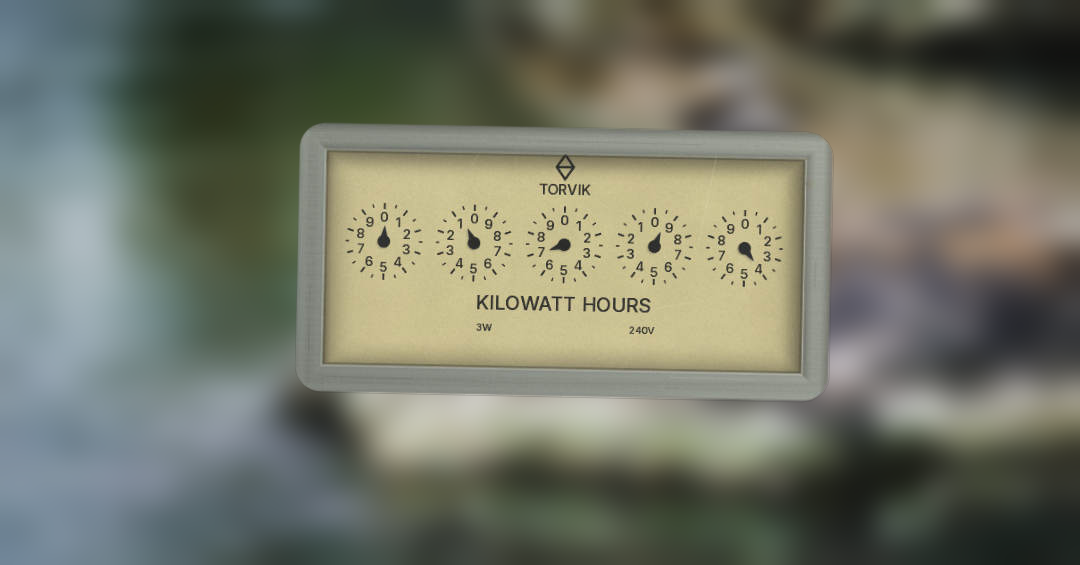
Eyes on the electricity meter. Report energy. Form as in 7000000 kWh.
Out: 694 kWh
